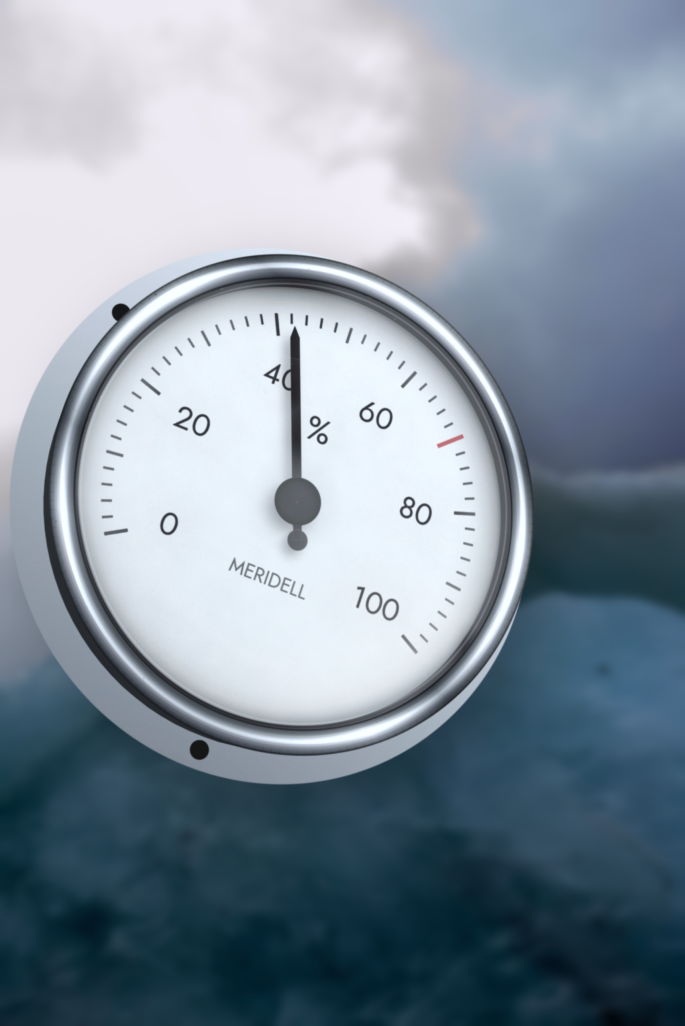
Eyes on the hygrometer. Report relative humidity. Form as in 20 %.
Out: 42 %
